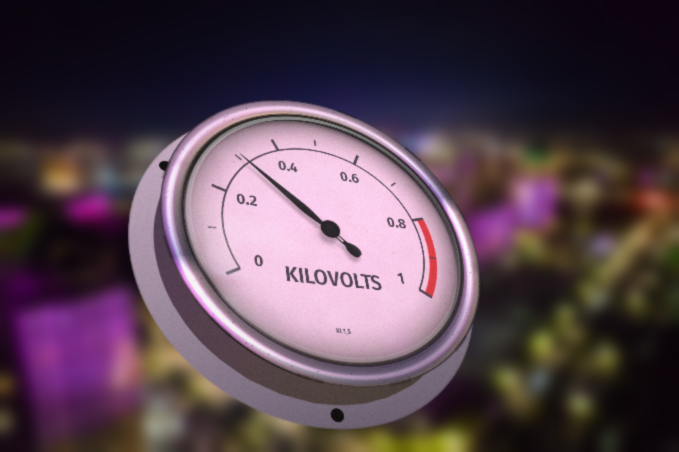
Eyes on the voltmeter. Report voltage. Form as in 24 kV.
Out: 0.3 kV
